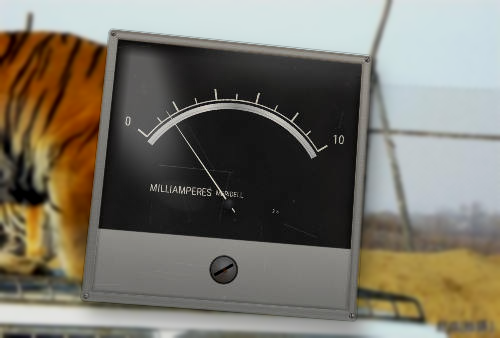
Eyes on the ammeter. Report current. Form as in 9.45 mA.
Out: 1.5 mA
